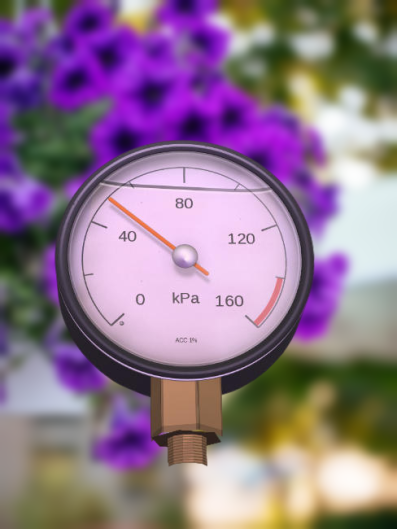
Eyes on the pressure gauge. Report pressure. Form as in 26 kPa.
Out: 50 kPa
